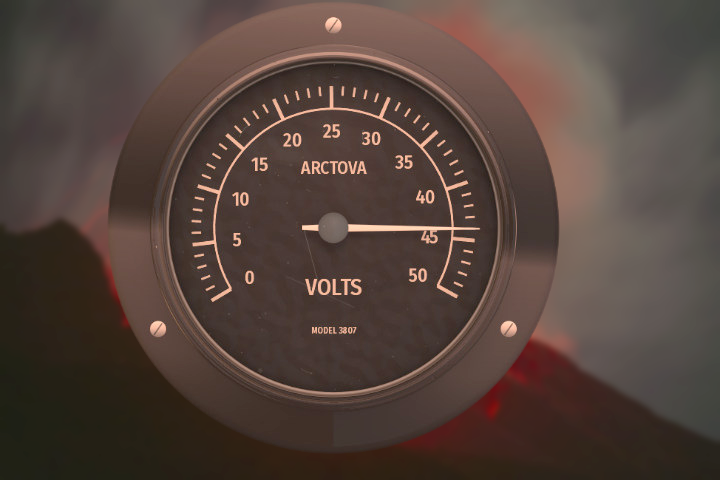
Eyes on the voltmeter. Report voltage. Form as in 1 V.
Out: 44 V
